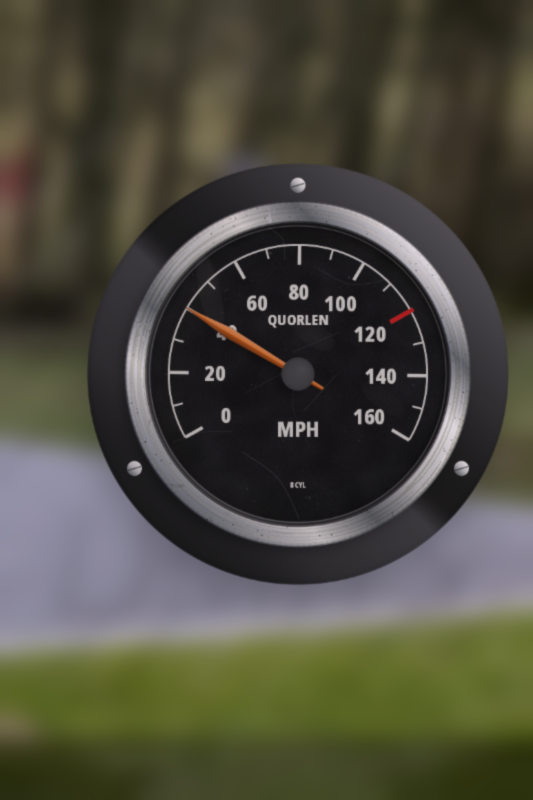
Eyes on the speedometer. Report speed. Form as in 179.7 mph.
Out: 40 mph
